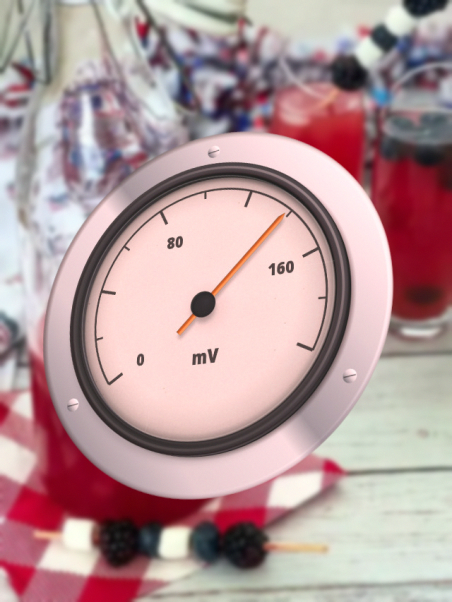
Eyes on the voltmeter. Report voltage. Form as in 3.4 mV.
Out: 140 mV
